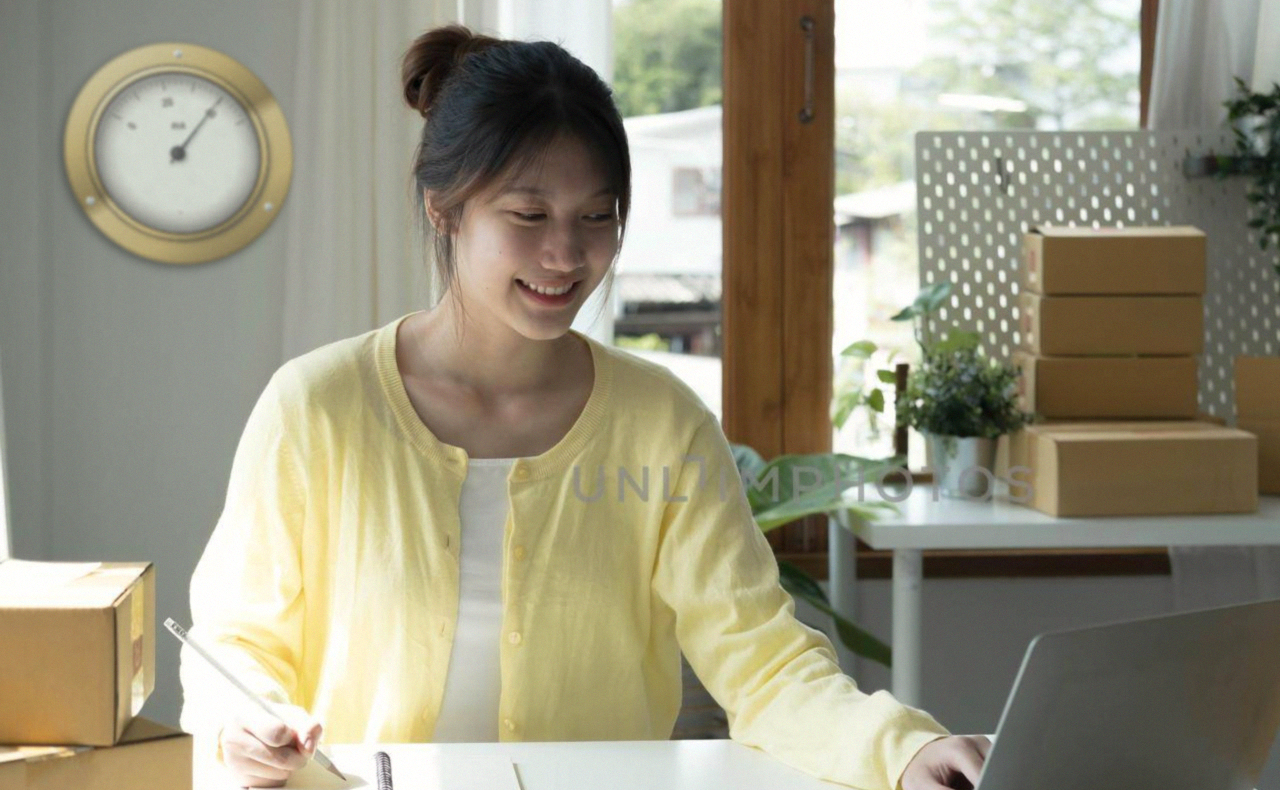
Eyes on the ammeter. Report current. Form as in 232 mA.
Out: 40 mA
